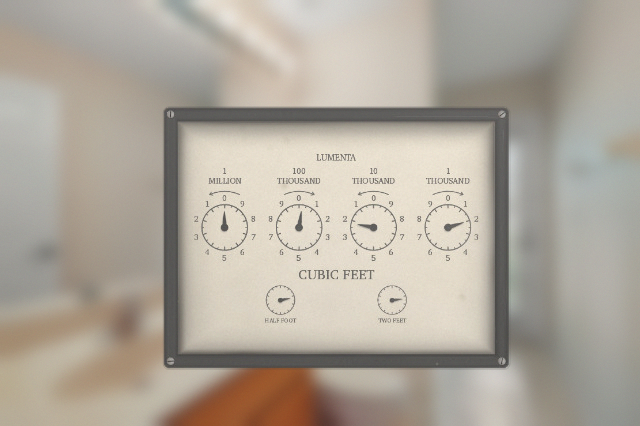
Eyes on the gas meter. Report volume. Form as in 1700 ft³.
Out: 2200 ft³
